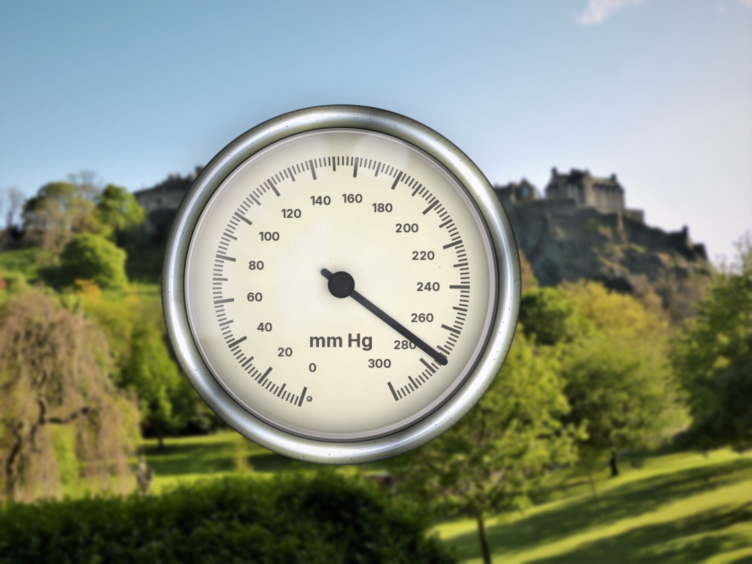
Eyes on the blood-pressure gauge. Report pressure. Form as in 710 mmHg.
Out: 274 mmHg
